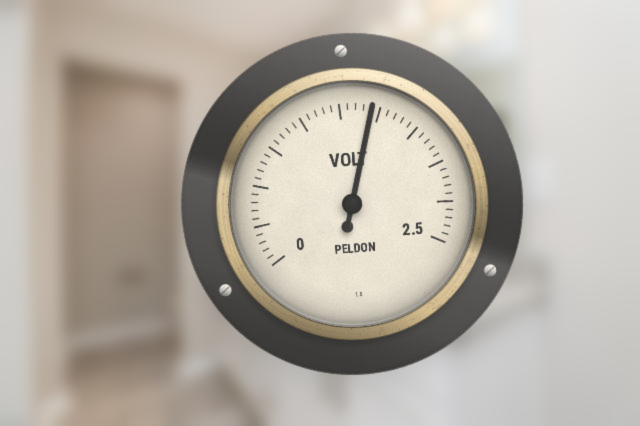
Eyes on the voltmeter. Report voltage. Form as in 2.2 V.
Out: 1.45 V
